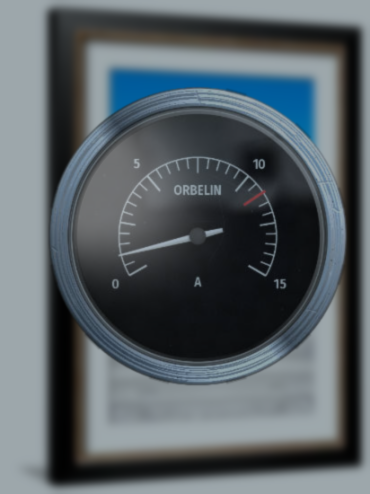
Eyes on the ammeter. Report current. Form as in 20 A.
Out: 1 A
